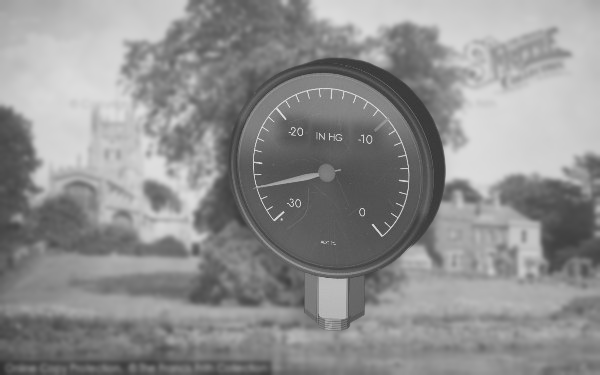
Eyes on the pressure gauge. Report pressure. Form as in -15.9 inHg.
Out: -27 inHg
